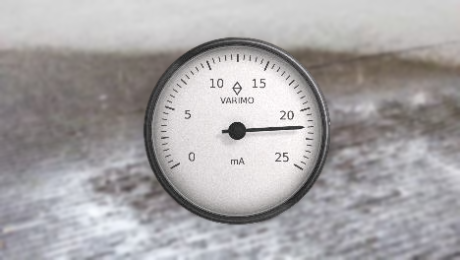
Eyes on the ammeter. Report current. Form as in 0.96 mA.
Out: 21.5 mA
